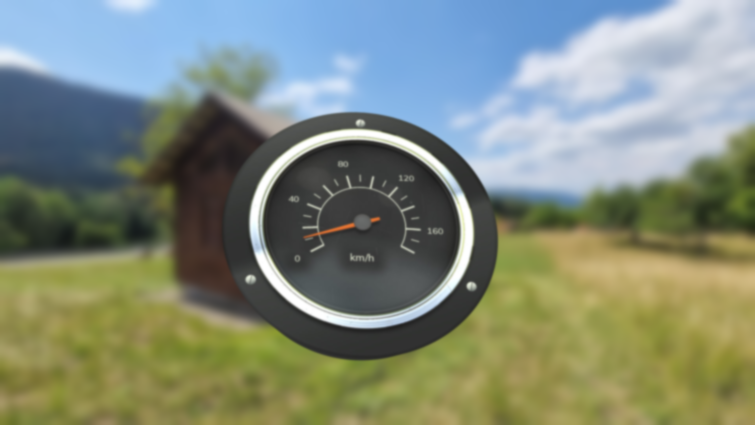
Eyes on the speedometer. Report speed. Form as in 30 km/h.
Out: 10 km/h
